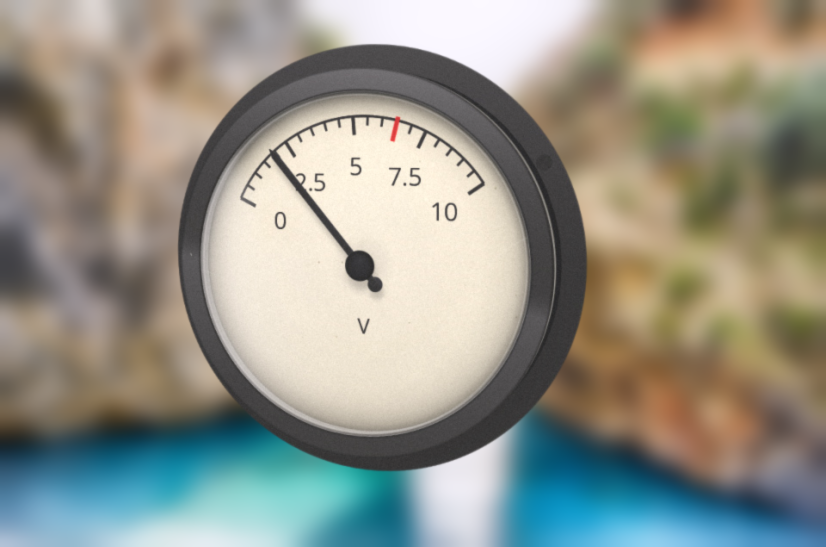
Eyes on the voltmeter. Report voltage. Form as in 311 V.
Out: 2 V
